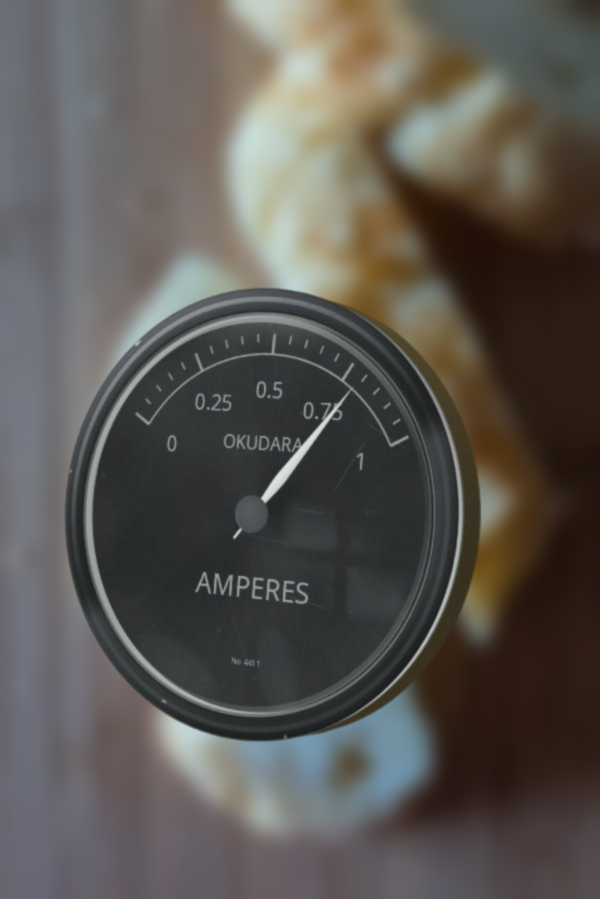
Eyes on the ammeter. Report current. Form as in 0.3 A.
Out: 0.8 A
